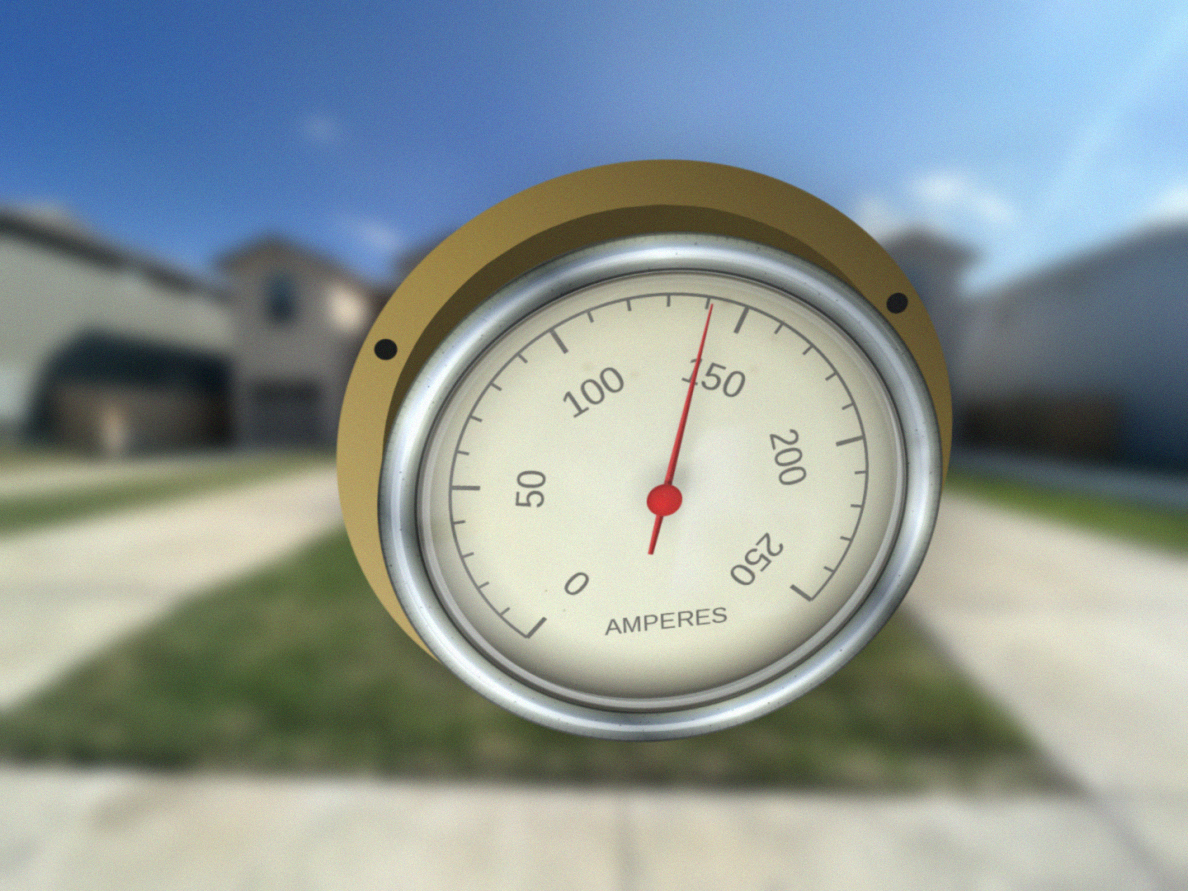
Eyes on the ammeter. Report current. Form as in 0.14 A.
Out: 140 A
